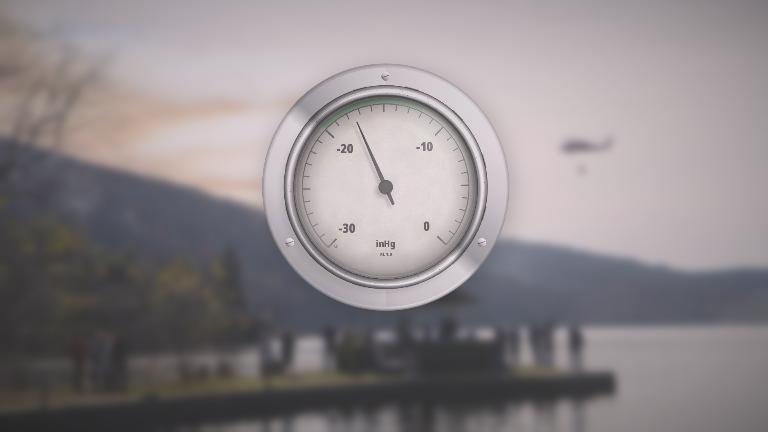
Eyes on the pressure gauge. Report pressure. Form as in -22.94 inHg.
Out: -17.5 inHg
